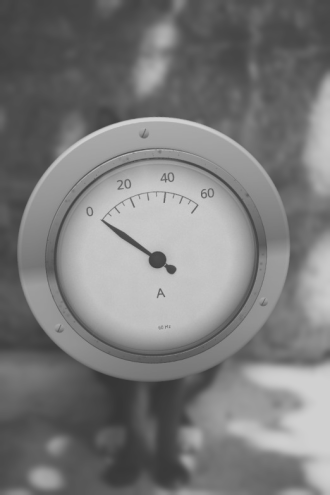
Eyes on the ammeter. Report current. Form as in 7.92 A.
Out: 0 A
